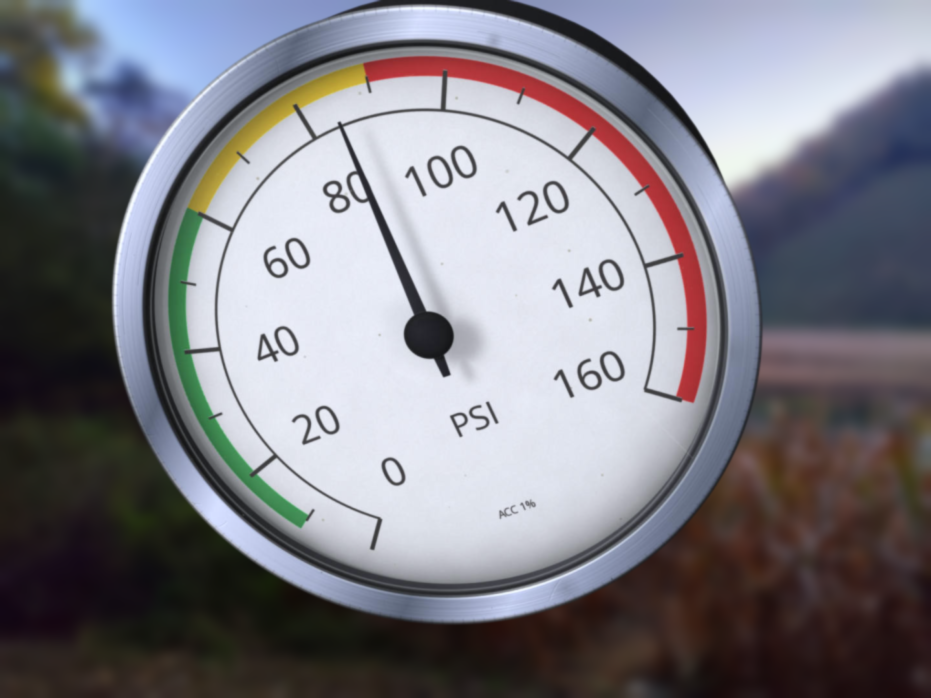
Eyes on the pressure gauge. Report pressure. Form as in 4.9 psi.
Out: 85 psi
